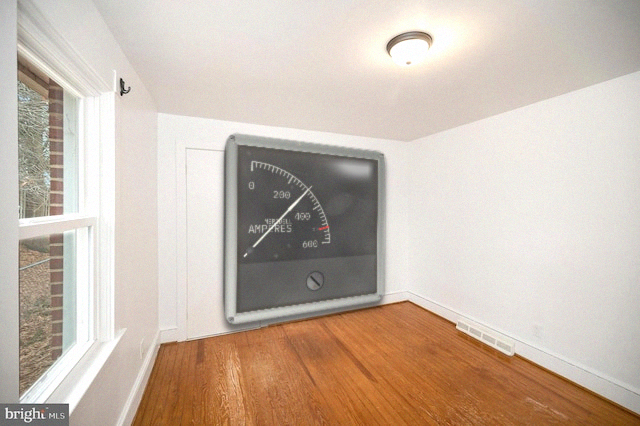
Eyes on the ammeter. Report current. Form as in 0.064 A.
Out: 300 A
